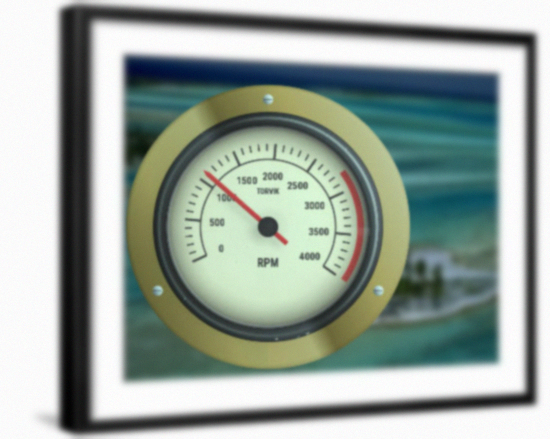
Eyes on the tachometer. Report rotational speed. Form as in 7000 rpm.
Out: 1100 rpm
